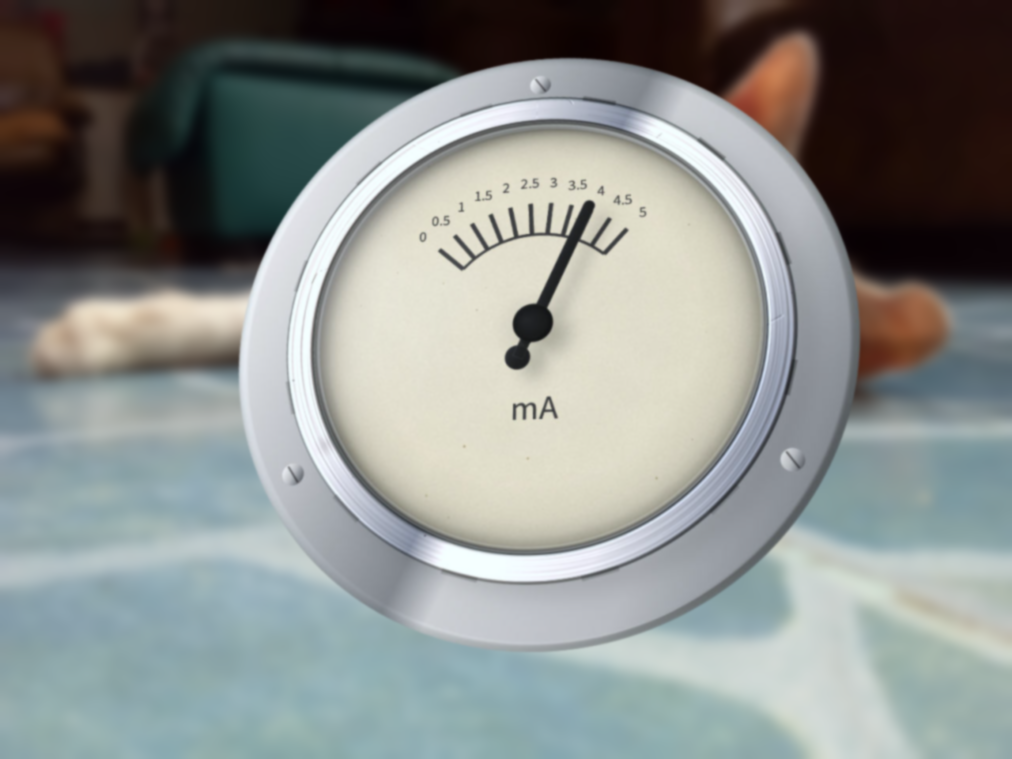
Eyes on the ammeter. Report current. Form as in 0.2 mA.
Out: 4 mA
